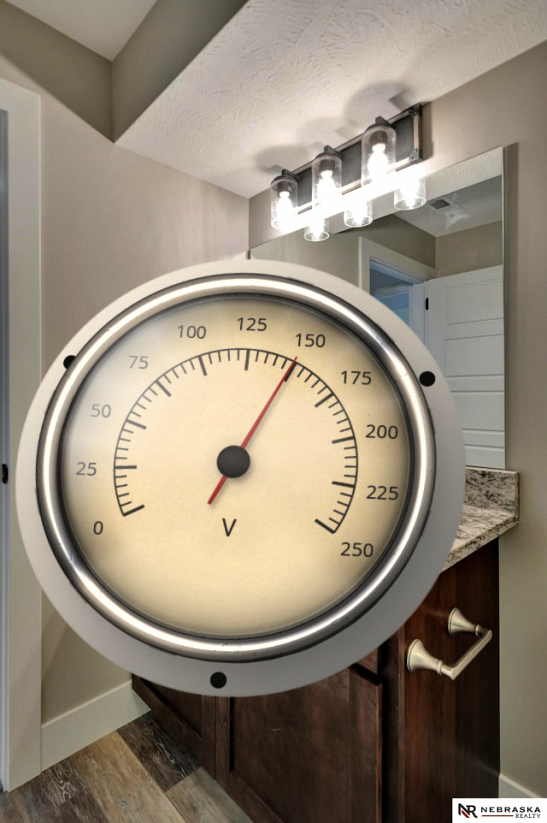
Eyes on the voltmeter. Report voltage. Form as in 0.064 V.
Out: 150 V
